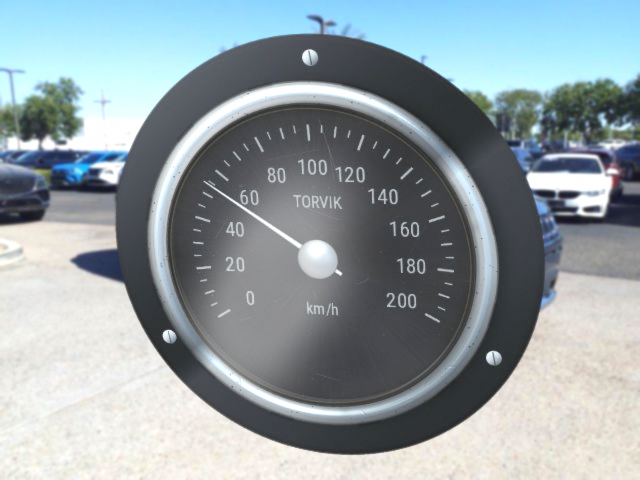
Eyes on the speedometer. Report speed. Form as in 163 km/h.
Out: 55 km/h
